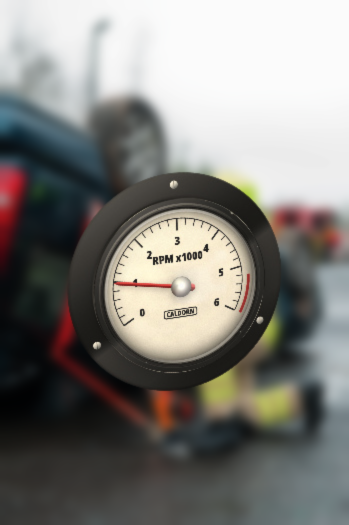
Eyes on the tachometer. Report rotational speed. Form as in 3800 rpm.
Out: 1000 rpm
